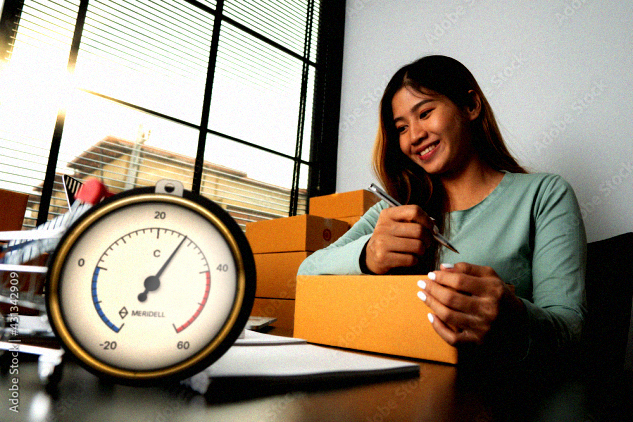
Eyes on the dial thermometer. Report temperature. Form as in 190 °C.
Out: 28 °C
